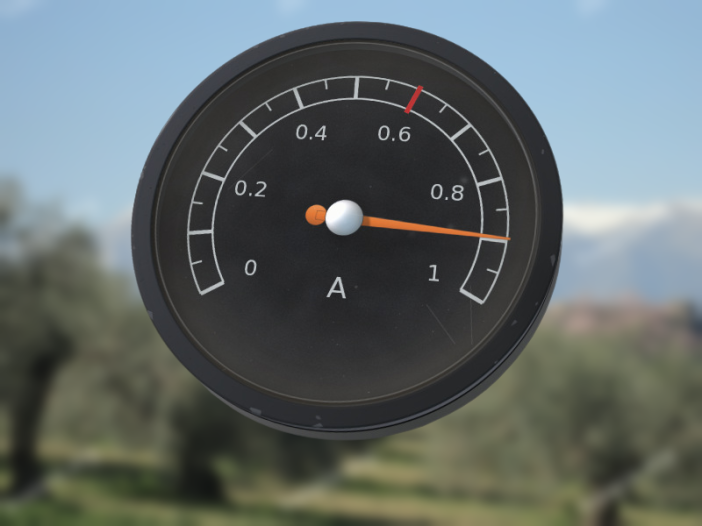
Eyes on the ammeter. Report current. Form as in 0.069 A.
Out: 0.9 A
